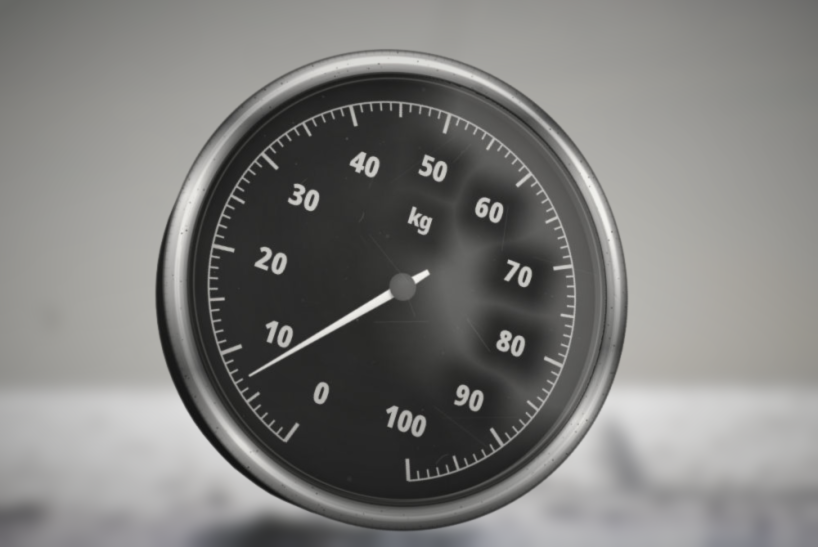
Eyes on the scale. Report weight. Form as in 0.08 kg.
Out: 7 kg
